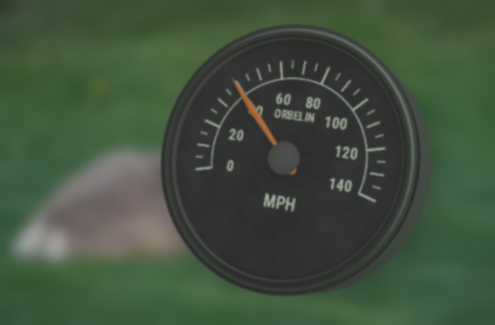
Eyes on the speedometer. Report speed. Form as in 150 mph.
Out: 40 mph
